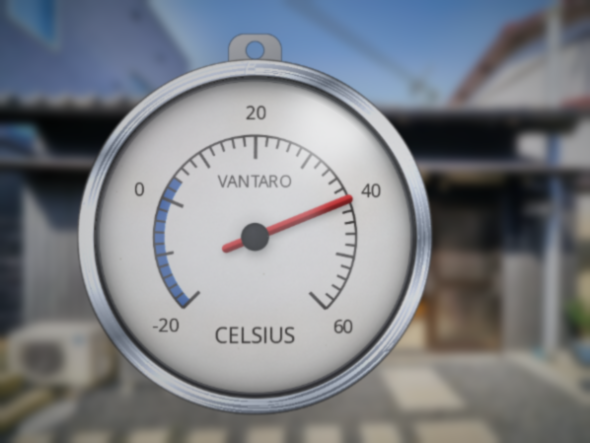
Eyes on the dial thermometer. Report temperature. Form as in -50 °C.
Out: 40 °C
